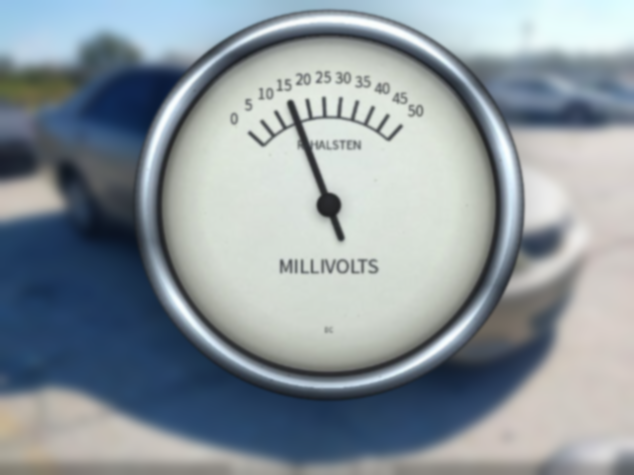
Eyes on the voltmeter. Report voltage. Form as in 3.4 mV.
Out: 15 mV
